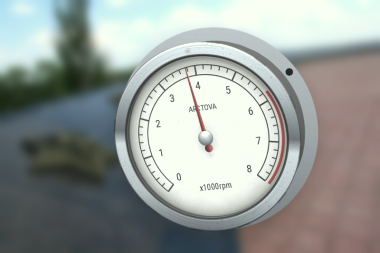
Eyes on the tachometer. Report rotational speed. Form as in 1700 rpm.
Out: 3800 rpm
